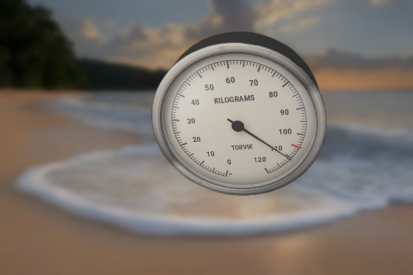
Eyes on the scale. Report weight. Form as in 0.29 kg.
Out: 110 kg
